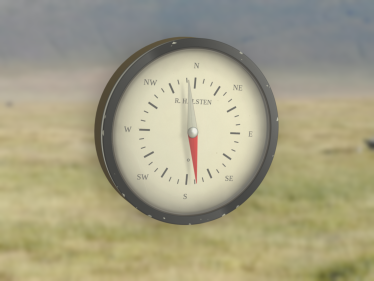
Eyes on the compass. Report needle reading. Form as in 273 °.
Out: 170 °
